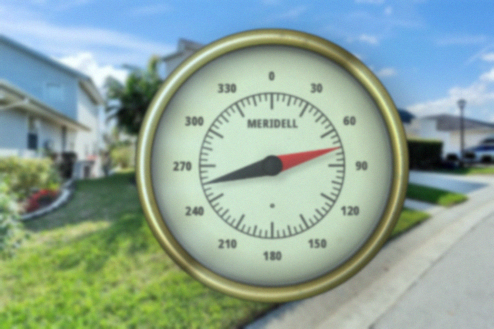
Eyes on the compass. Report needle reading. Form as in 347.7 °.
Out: 75 °
